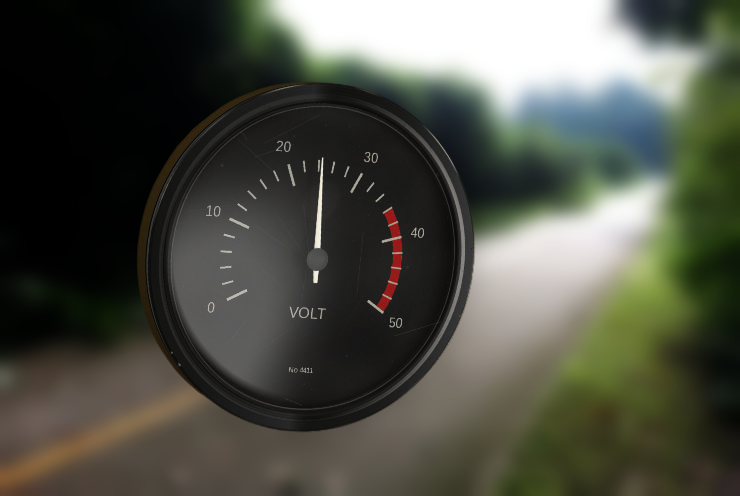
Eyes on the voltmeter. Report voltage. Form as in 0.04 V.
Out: 24 V
